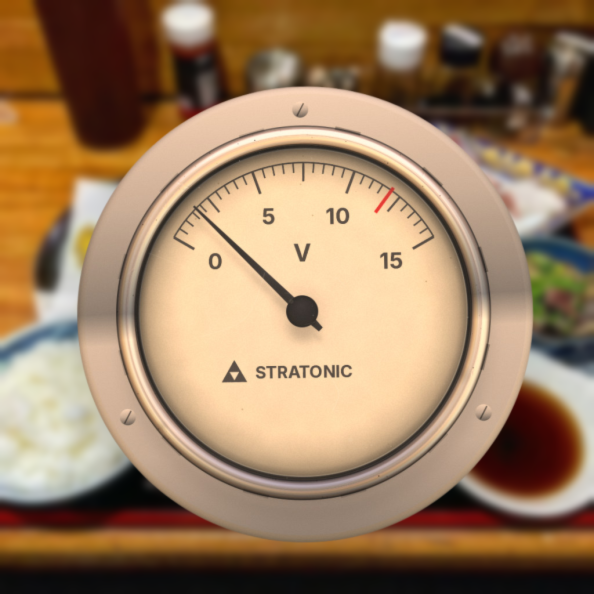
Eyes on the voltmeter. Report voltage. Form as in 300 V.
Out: 1.75 V
